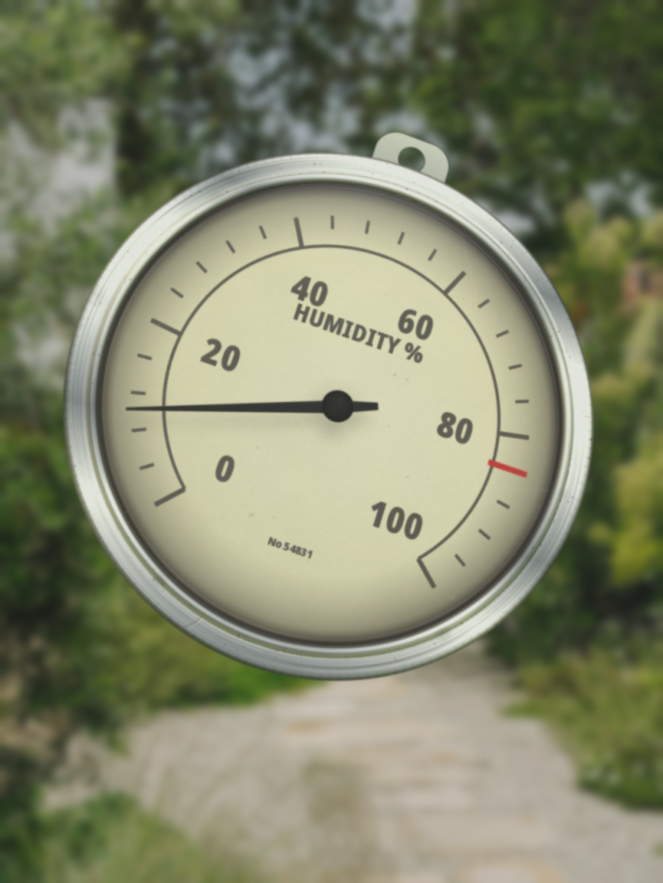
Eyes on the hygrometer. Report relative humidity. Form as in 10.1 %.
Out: 10 %
